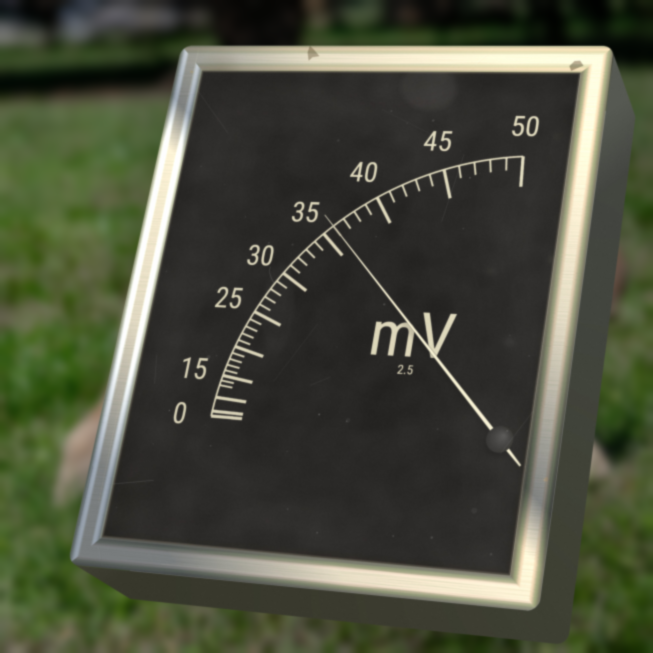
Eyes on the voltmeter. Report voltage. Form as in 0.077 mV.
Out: 36 mV
